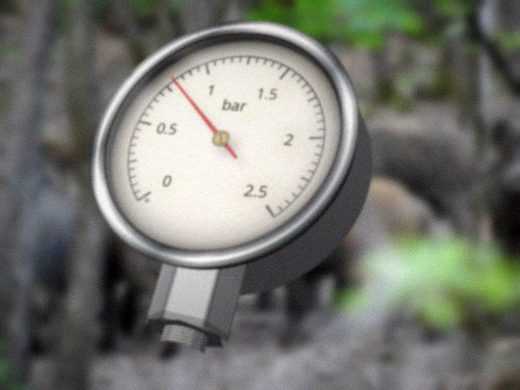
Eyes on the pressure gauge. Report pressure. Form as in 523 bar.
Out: 0.8 bar
